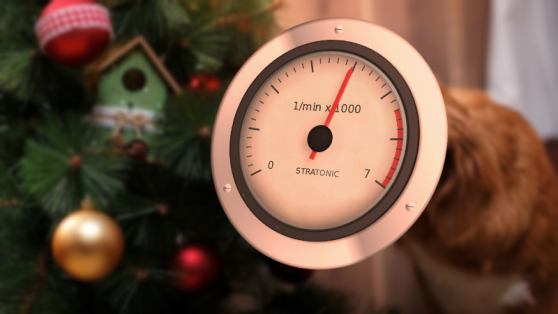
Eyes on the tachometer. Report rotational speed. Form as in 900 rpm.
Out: 4000 rpm
